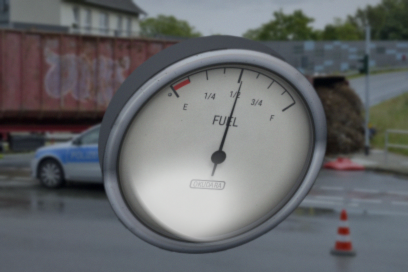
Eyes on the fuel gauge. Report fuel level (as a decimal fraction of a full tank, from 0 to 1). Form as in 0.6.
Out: 0.5
